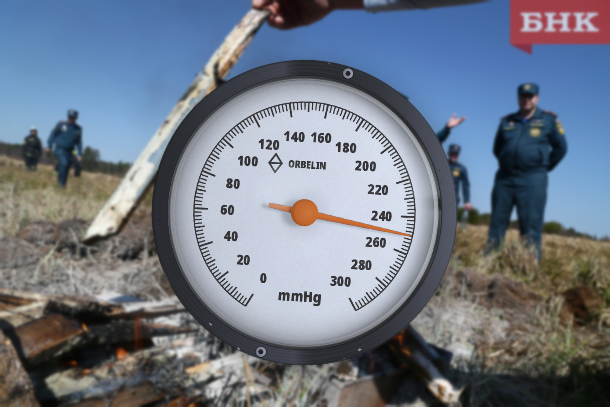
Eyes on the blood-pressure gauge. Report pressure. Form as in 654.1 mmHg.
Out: 250 mmHg
